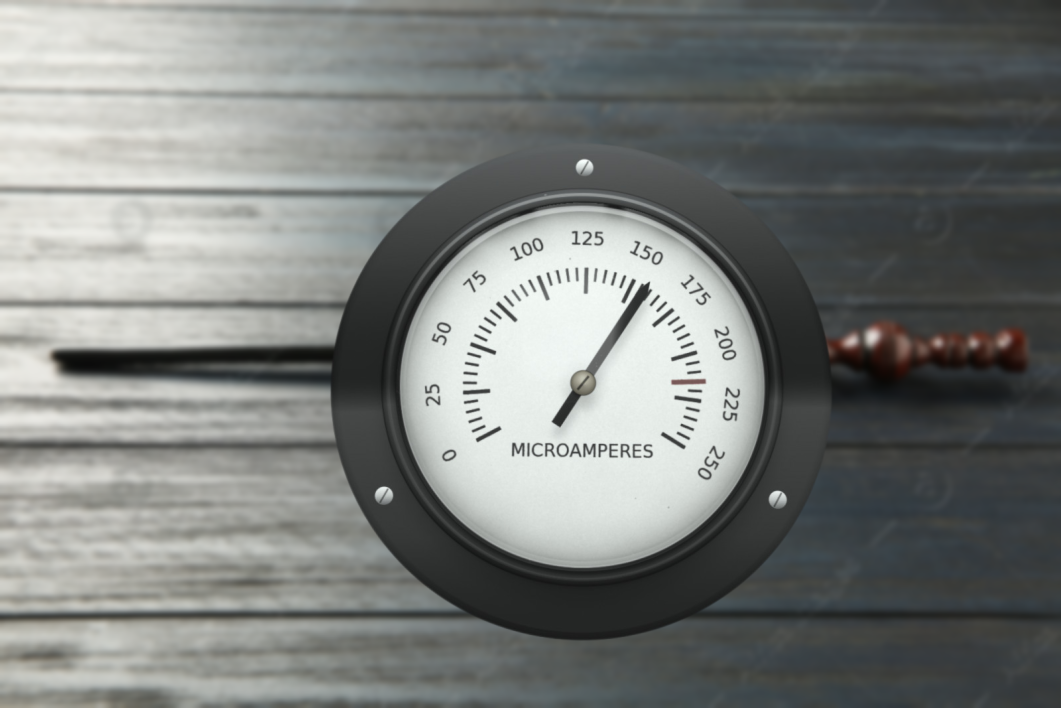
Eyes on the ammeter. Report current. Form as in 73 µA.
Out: 157.5 µA
